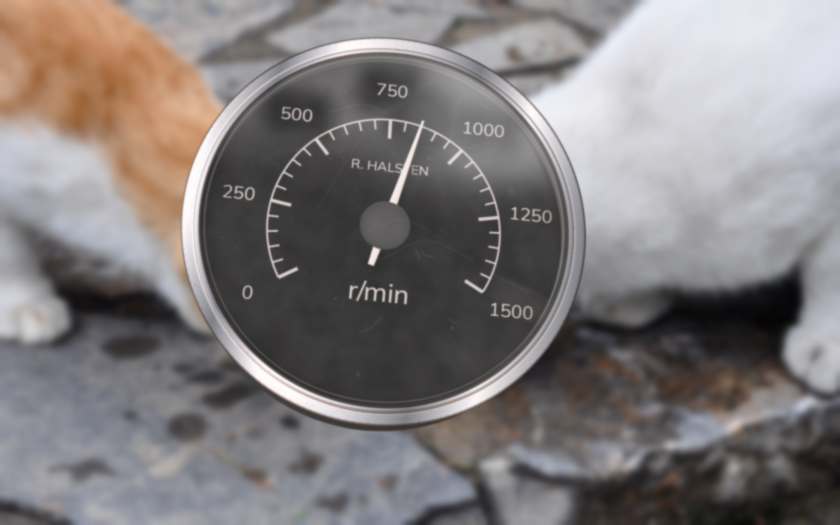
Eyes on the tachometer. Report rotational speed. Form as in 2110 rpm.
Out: 850 rpm
